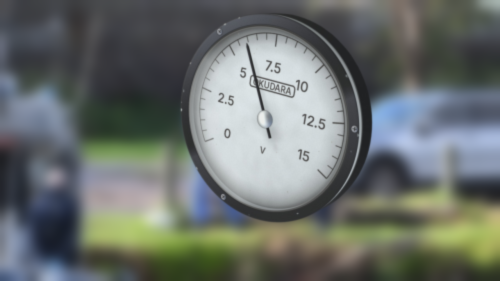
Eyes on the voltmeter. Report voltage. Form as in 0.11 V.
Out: 6 V
